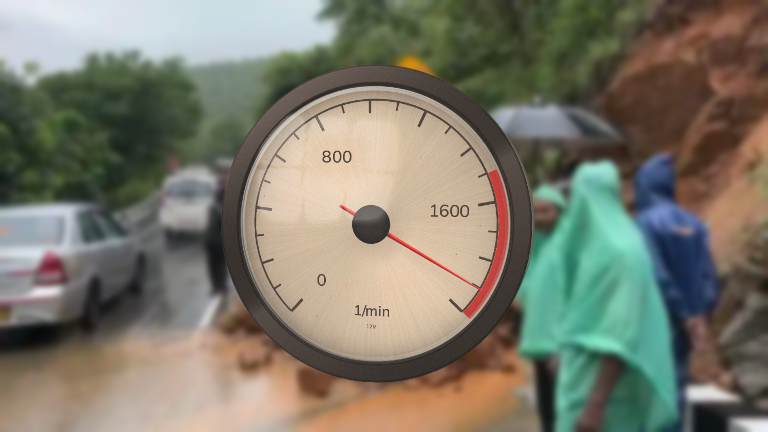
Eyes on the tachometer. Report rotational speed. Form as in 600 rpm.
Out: 1900 rpm
